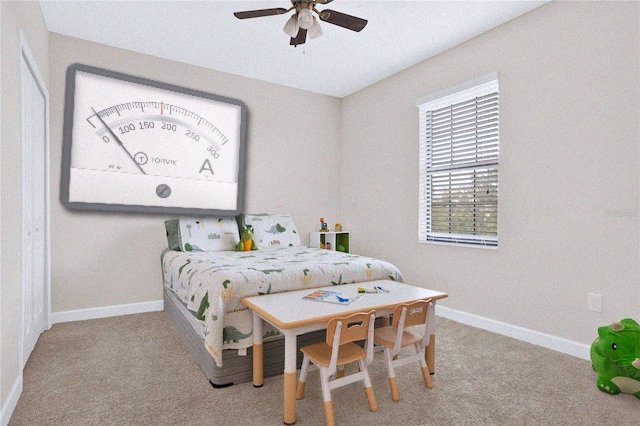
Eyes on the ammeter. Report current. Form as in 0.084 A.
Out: 50 A
